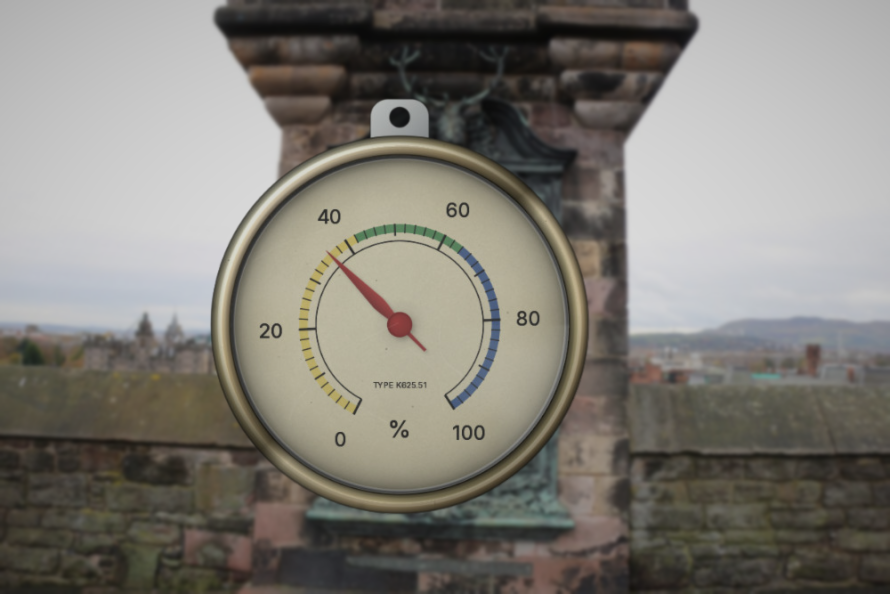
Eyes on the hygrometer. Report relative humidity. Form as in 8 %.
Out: 36 %
